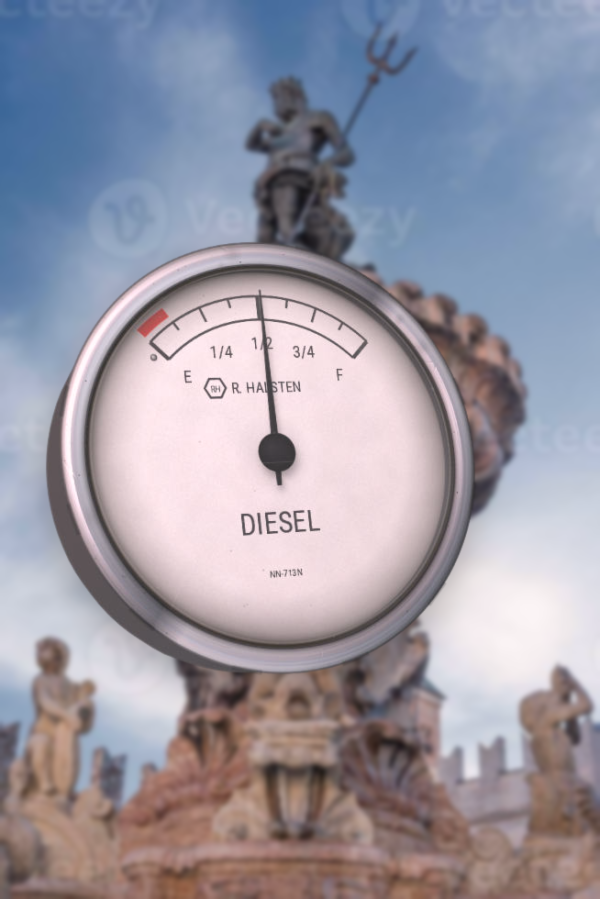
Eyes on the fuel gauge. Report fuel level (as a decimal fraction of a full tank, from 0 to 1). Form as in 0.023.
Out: 0.5
